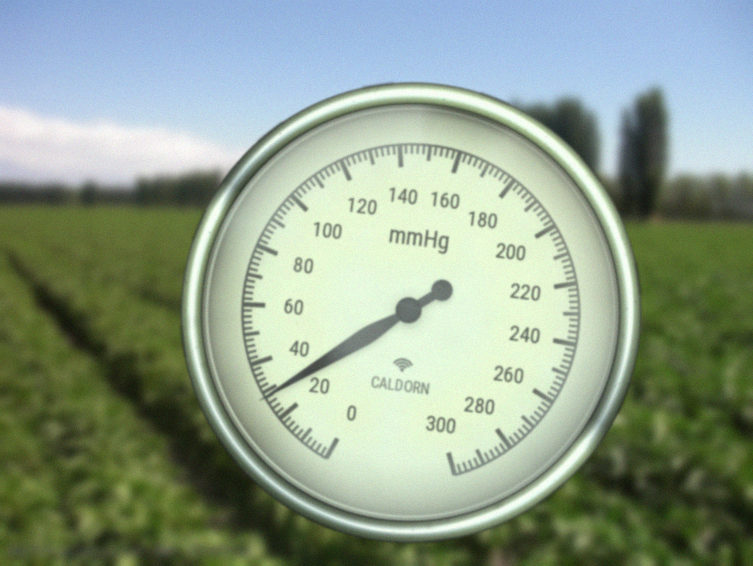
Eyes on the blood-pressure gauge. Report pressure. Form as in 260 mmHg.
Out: 28 mmHg
